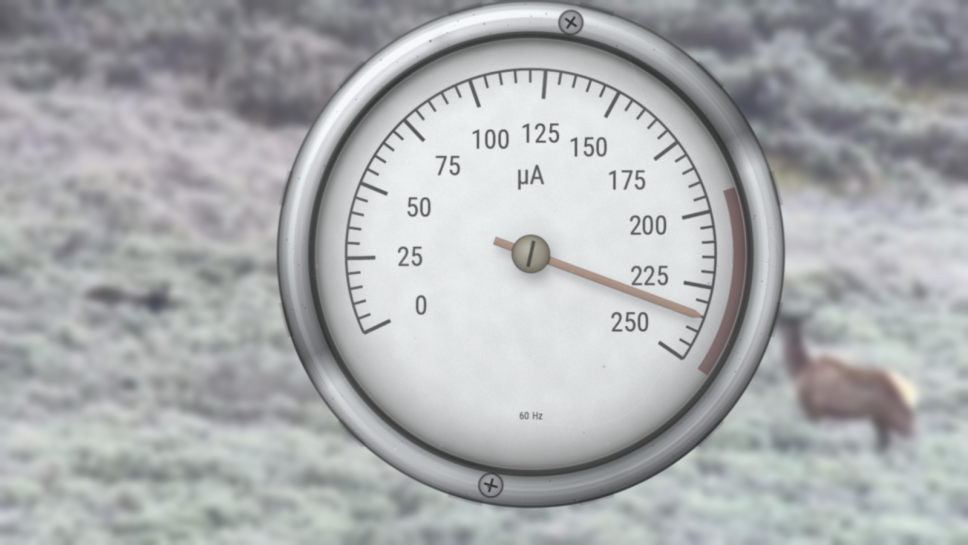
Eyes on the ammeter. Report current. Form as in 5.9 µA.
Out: 235 µA
